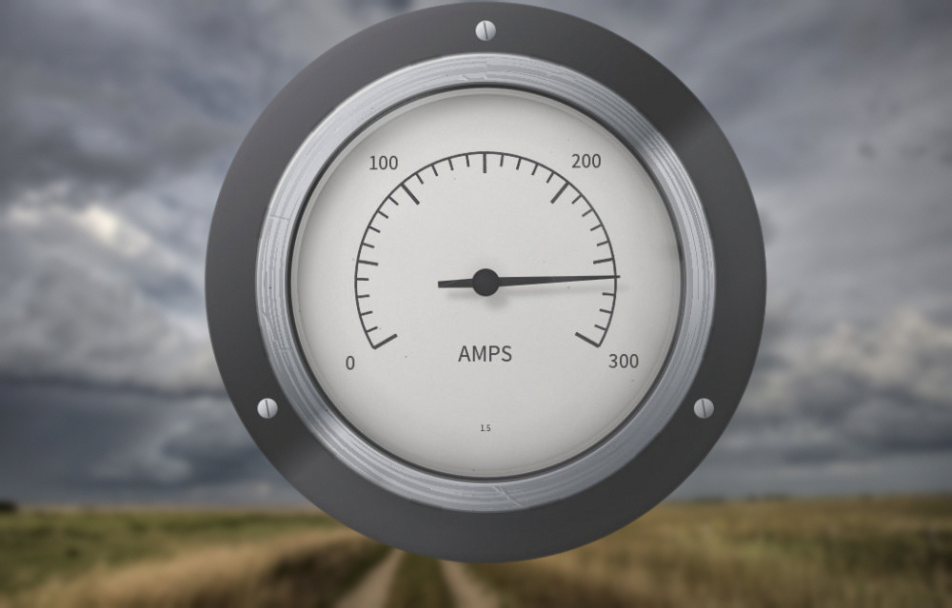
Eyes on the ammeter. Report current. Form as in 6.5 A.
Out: 260 A
